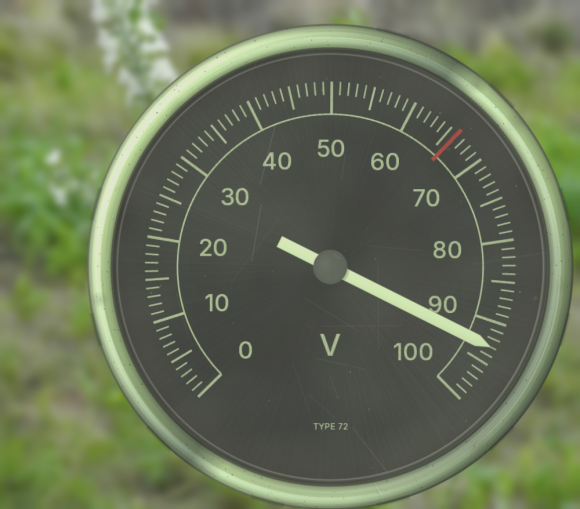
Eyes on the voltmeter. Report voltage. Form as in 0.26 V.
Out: 93 V
